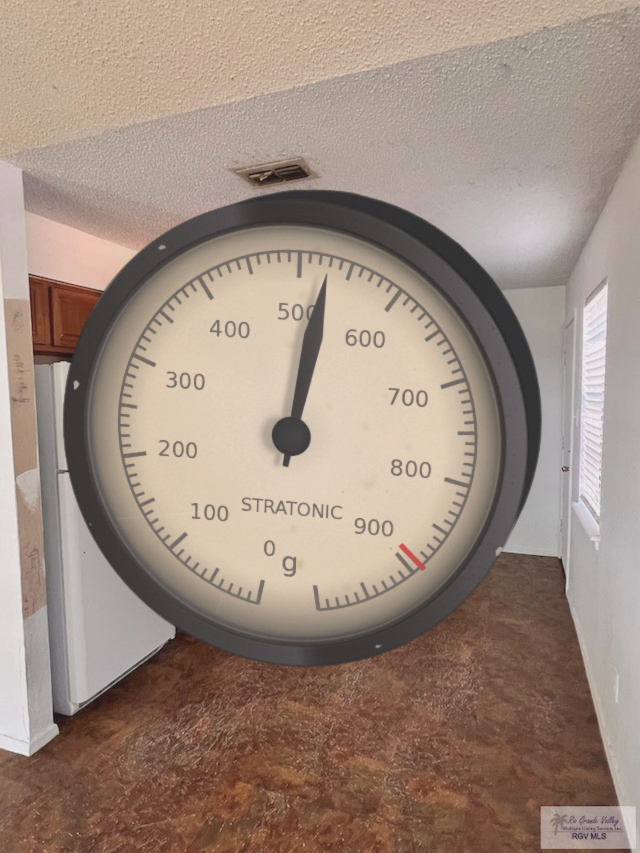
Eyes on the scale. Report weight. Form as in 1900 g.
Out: 530 g
